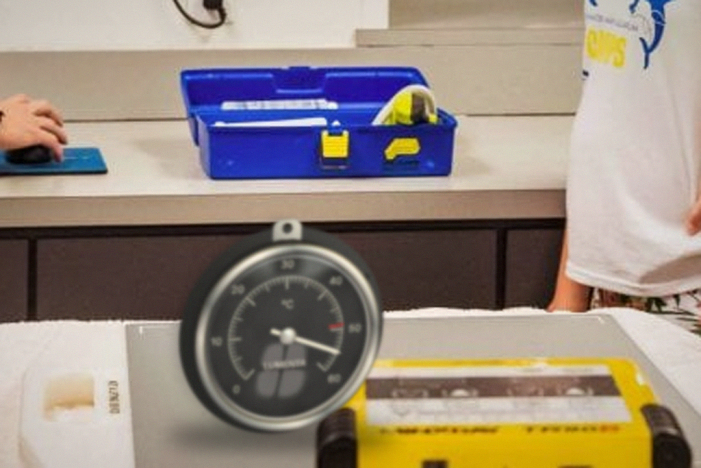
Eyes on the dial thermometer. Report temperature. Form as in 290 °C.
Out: 55 °C
